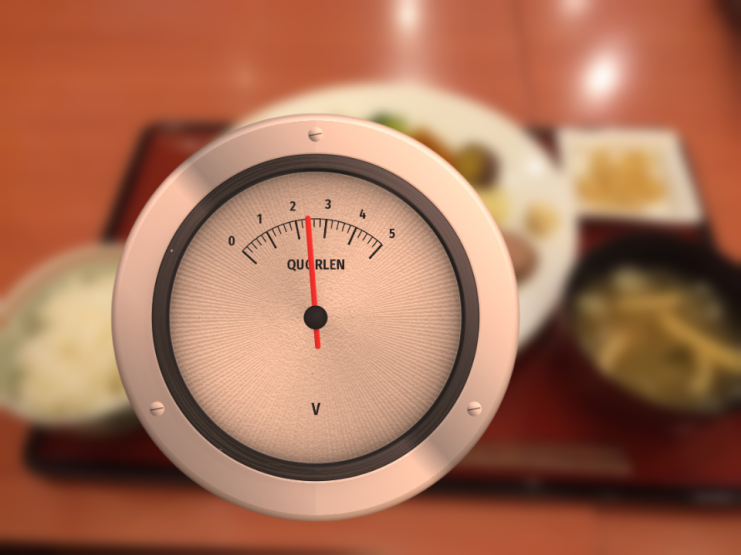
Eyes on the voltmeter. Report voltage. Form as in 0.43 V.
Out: 2.4 V
